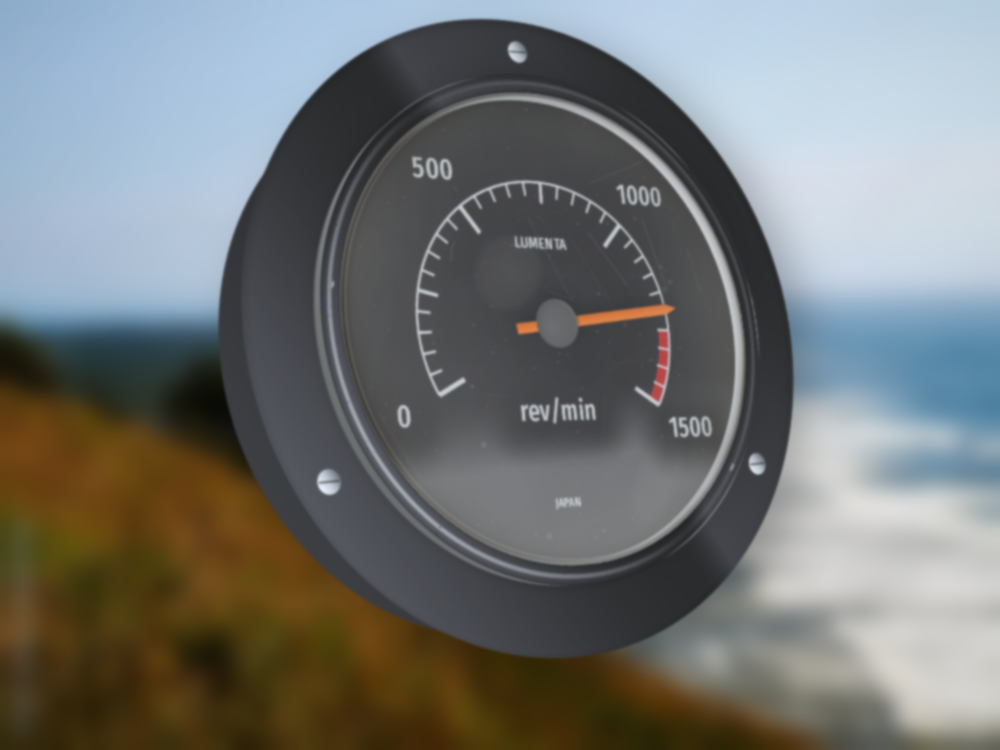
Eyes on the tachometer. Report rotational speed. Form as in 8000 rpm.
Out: 1250 rpm
